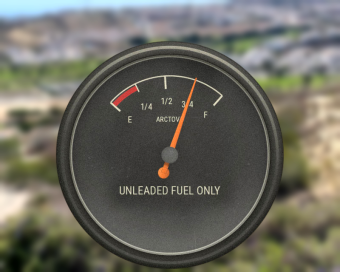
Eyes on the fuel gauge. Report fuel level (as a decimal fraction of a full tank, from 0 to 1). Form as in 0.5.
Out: 0.75
